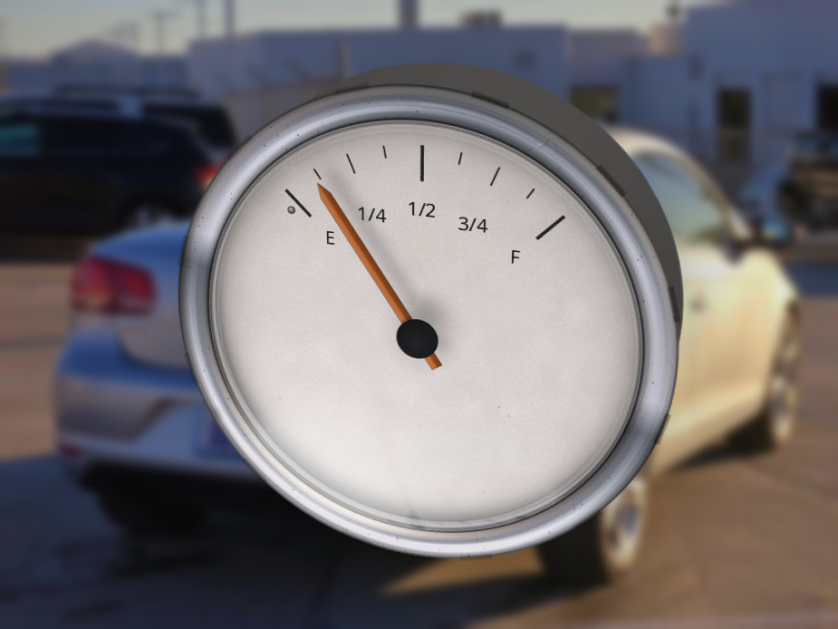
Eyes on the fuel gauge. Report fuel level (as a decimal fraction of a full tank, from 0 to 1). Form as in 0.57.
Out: 0.125
